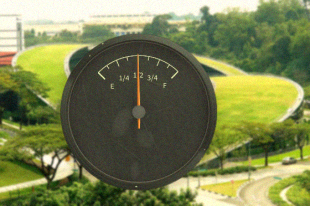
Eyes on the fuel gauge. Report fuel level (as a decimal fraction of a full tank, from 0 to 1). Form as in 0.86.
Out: 0.5
